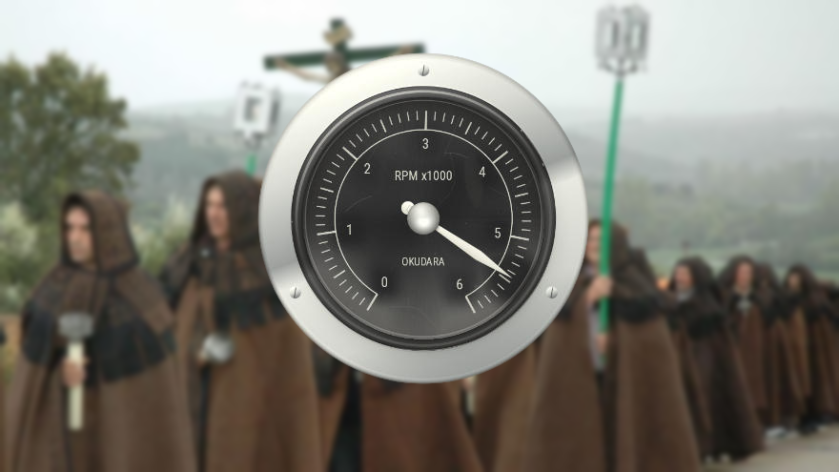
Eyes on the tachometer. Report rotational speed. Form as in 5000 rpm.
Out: 5450 rpm
